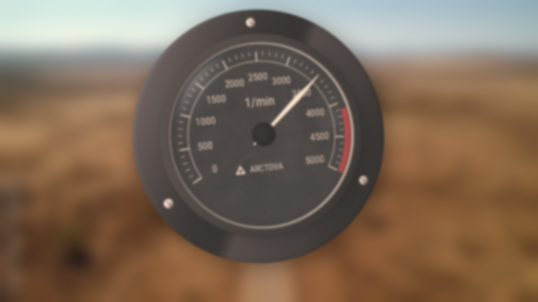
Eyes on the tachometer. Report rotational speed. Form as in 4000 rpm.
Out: 3500 rpm
